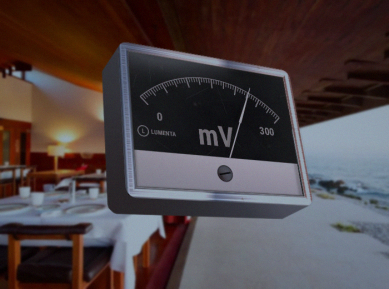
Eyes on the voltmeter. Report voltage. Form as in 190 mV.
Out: 225 mV
